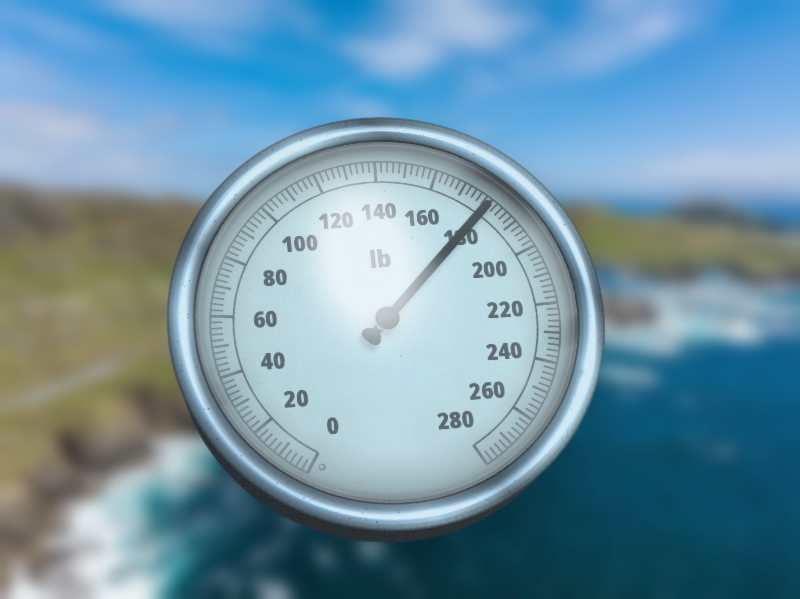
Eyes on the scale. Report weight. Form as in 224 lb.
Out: 180 lb
